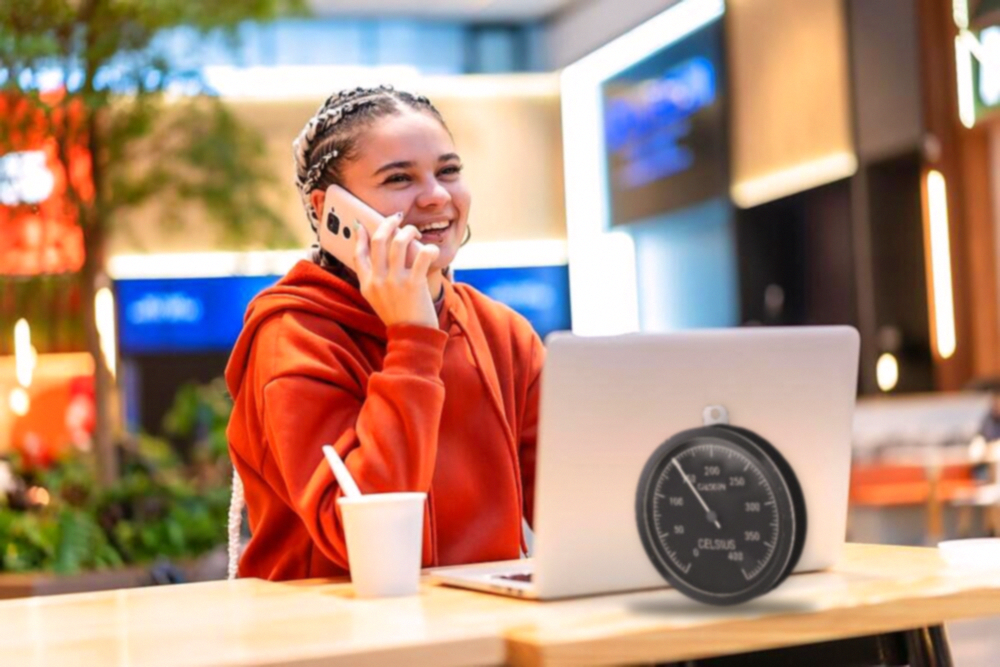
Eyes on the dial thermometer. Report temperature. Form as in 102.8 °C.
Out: 150 °C
